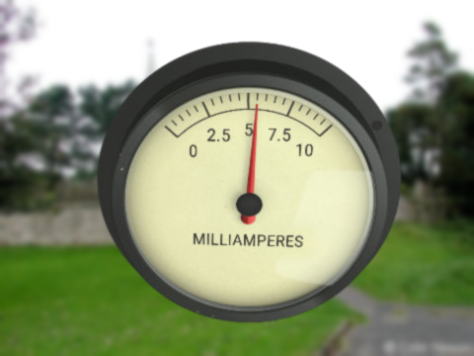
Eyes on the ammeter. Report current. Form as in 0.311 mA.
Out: 5.5 mA
